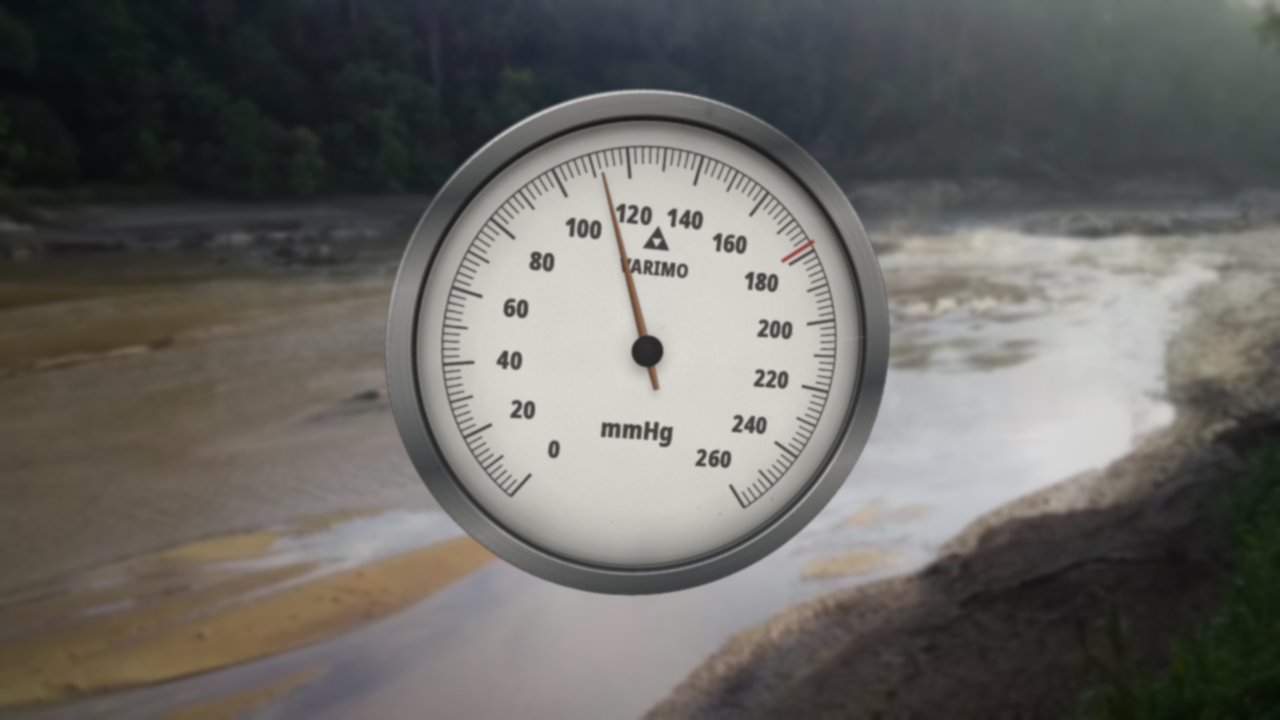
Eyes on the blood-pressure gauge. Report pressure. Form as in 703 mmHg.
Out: 112 mmHg
